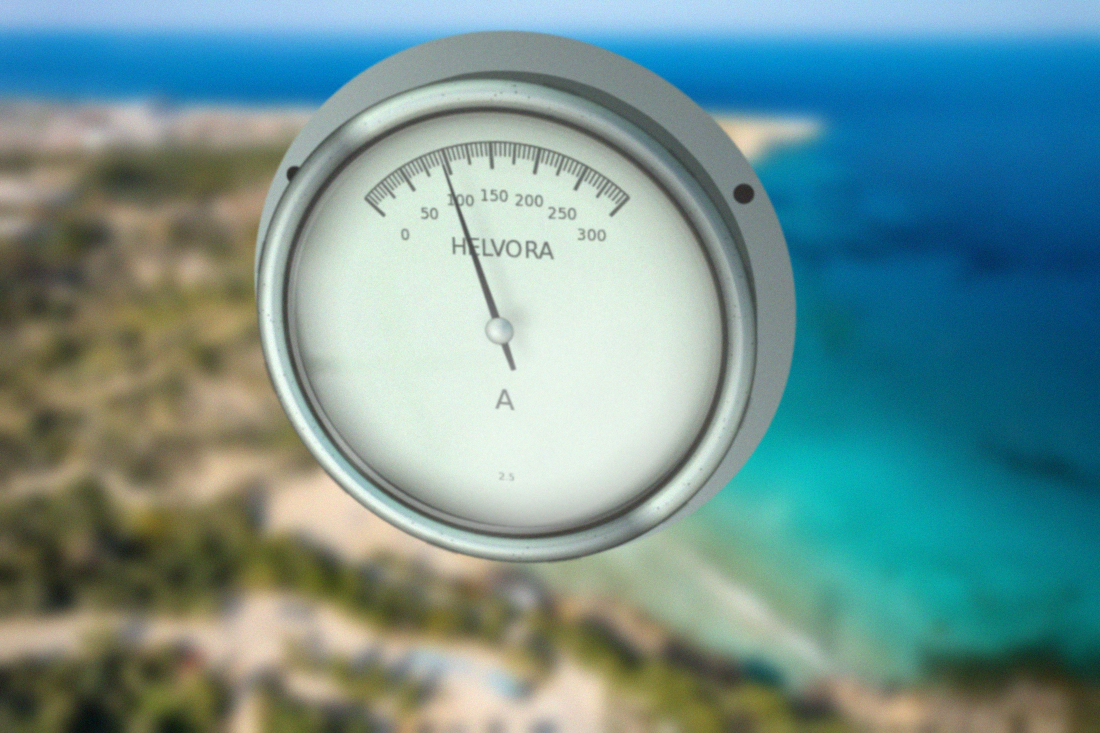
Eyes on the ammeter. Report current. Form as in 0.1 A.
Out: 100 A
